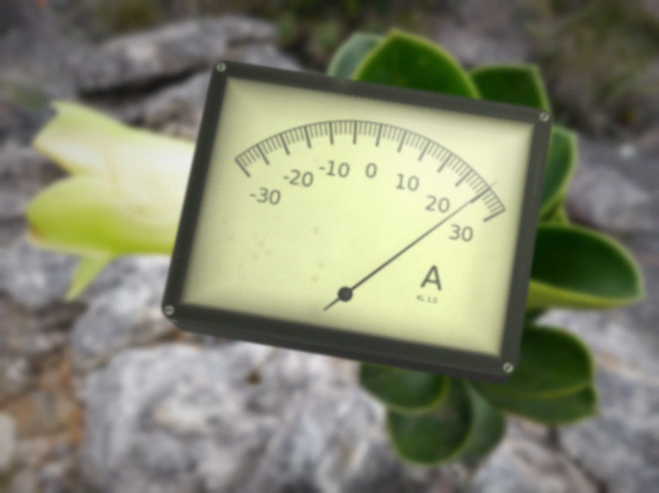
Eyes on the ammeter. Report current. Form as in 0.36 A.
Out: 25 A
